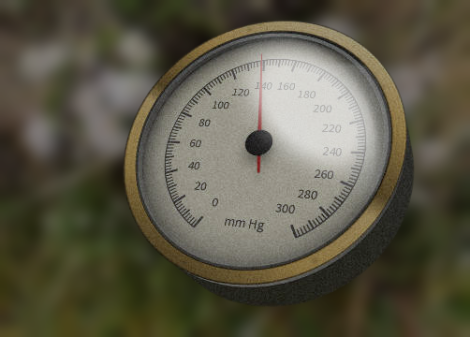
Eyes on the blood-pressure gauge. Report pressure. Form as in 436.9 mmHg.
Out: 140 mmHg
